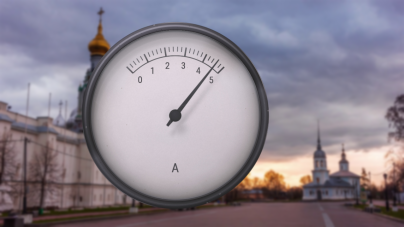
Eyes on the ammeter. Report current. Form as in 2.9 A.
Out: 4.6 A
